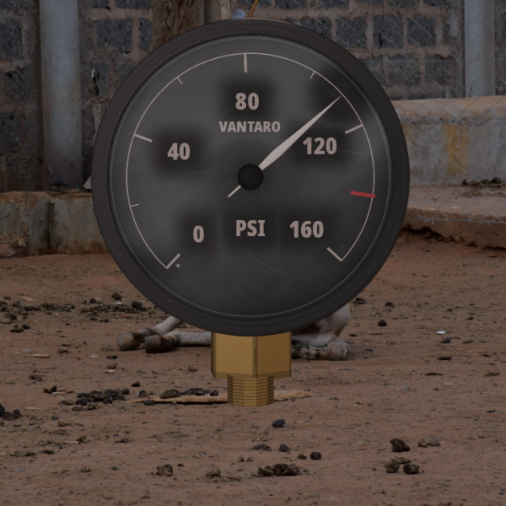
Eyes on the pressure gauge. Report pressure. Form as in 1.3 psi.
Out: 110 psi
